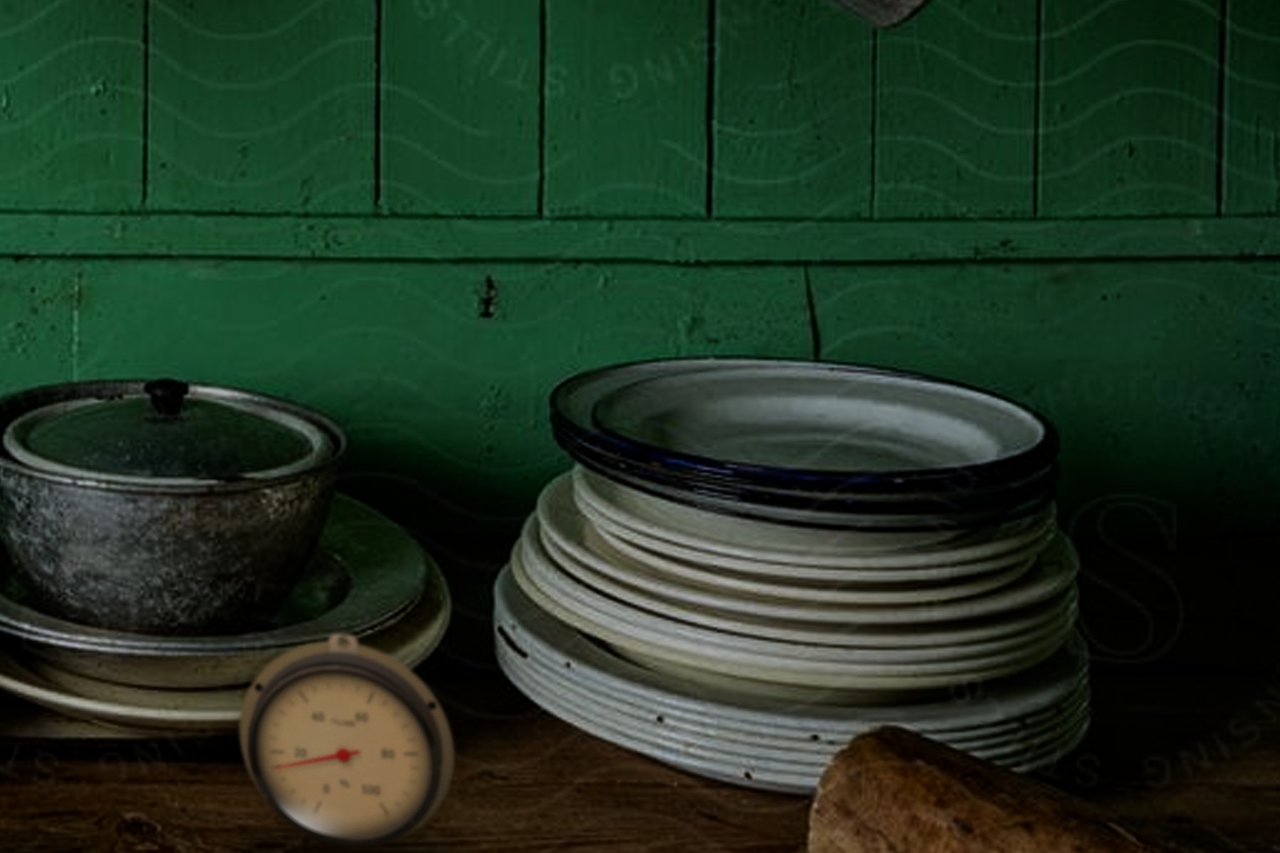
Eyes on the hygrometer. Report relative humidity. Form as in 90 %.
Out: 16 %
